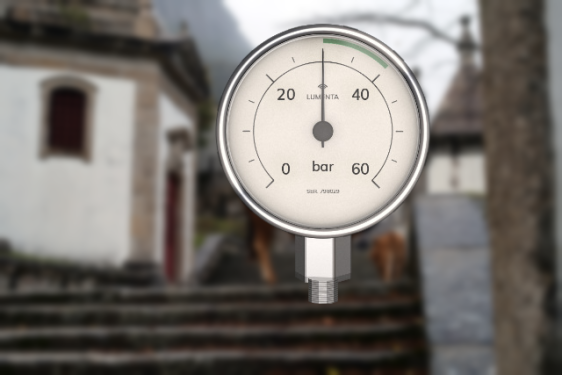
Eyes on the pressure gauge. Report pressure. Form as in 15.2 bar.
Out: 30 bar
